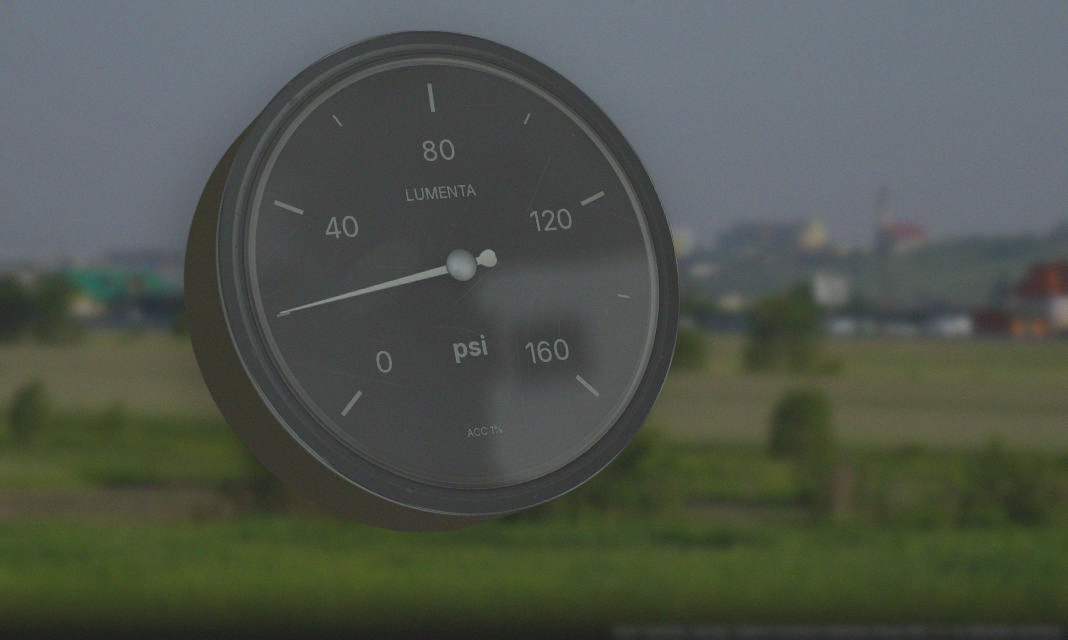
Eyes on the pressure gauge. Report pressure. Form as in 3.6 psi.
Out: 20 psi
